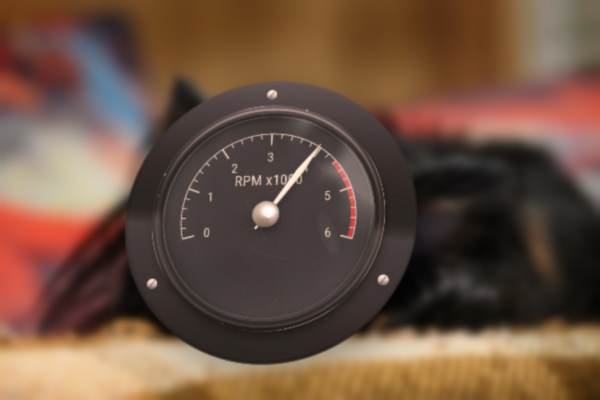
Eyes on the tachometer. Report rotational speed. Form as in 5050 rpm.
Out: 4000 rpm
